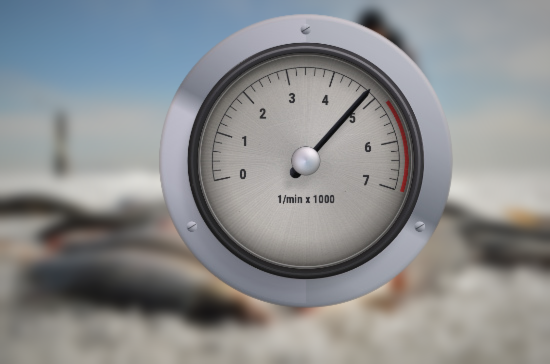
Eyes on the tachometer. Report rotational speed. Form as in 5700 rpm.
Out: 4800 rpm
